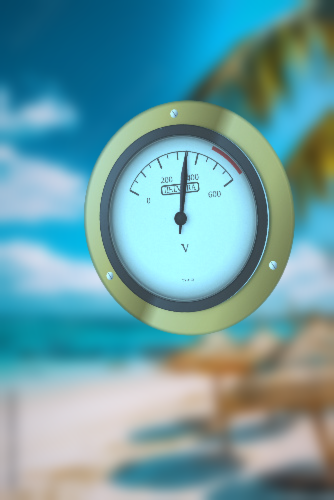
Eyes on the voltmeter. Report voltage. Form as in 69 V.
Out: 350 V
